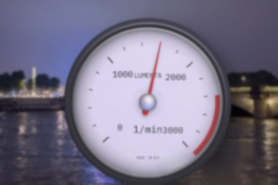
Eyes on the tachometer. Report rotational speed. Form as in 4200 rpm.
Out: 1600 rpm
